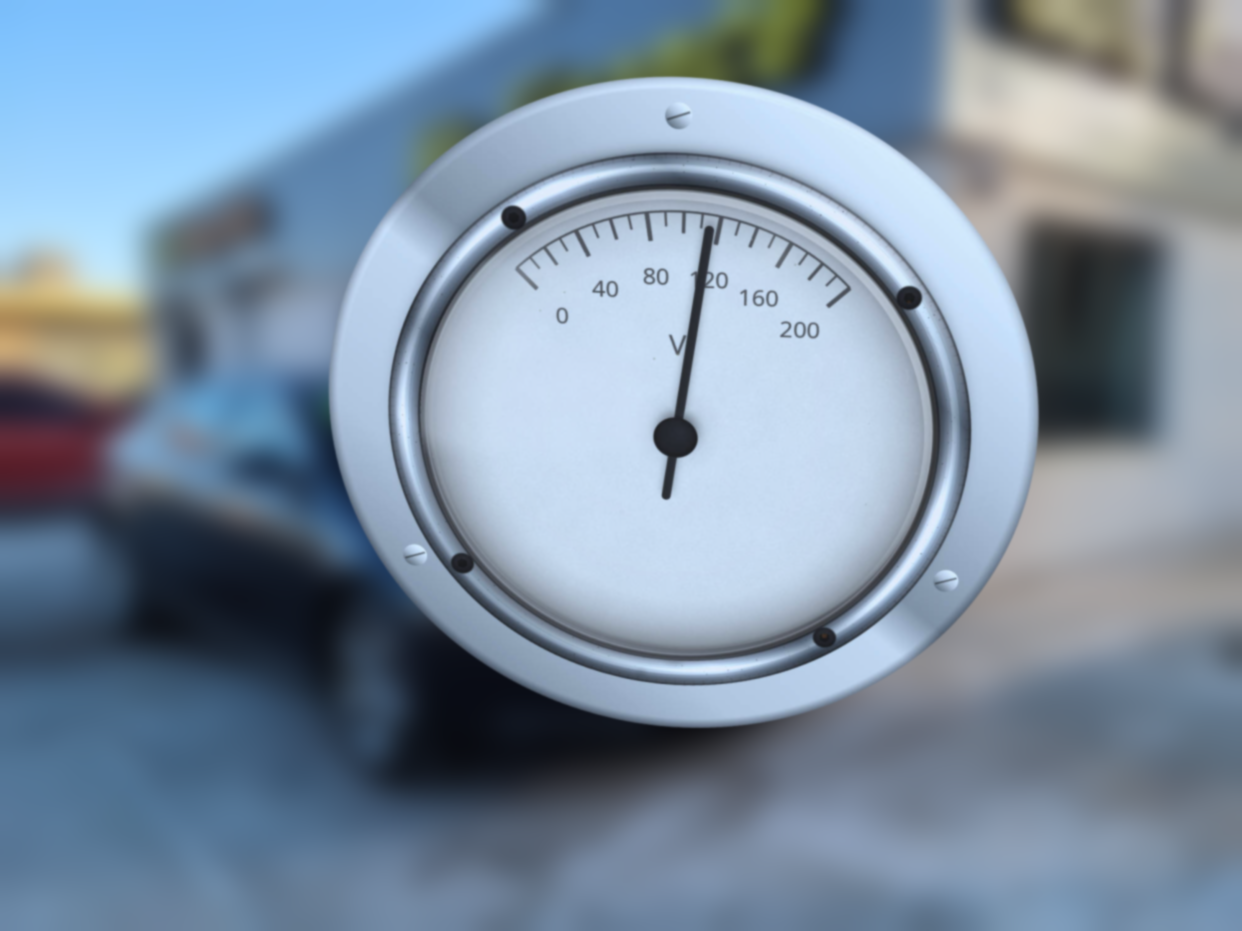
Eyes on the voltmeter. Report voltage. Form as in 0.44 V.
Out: 115 V
